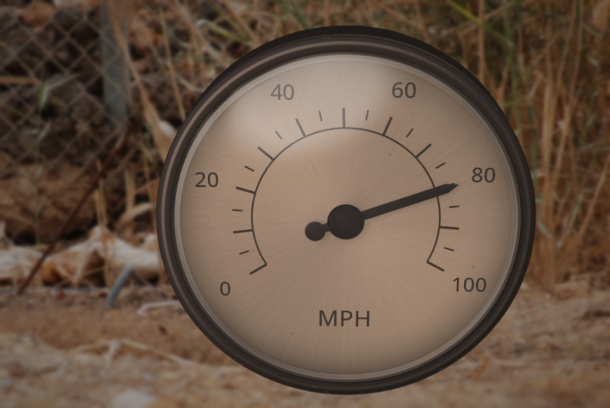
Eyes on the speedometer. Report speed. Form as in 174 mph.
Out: 80 mph
